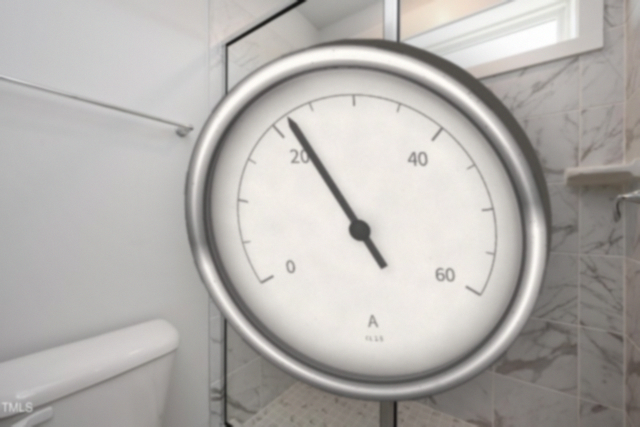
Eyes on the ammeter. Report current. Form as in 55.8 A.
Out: 22.5 A
